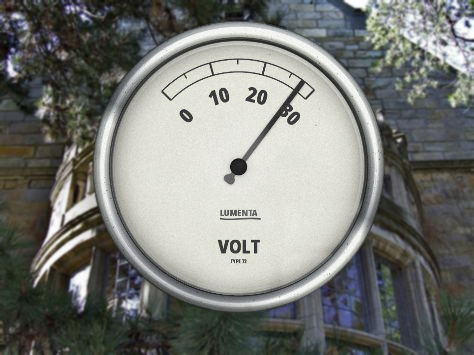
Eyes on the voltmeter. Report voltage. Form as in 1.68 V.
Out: 27.5 V
